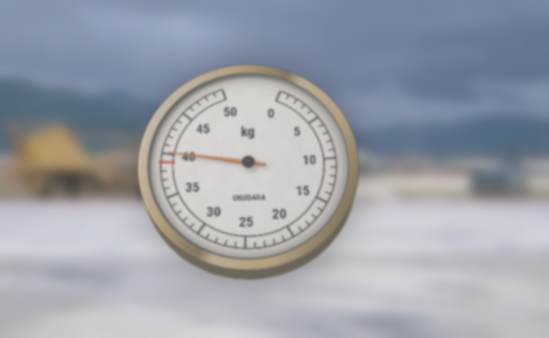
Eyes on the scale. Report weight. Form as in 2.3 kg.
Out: 40 kg
